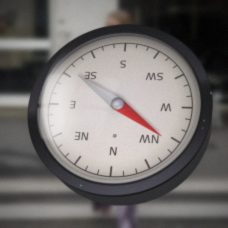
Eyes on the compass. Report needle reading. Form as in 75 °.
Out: 305 °
